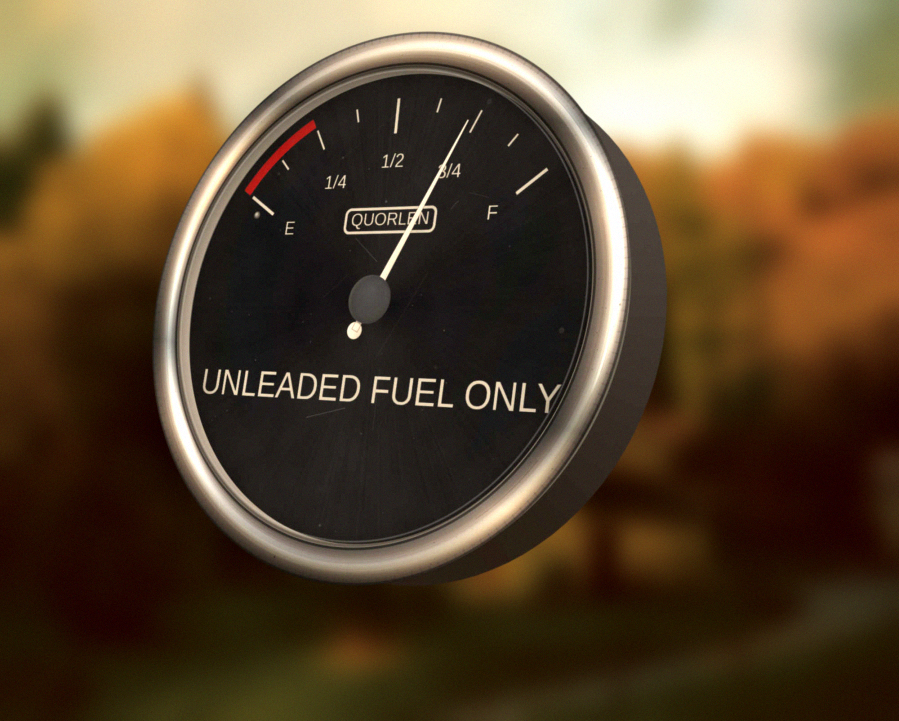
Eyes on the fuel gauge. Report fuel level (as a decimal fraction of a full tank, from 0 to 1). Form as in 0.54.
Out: 0.75
